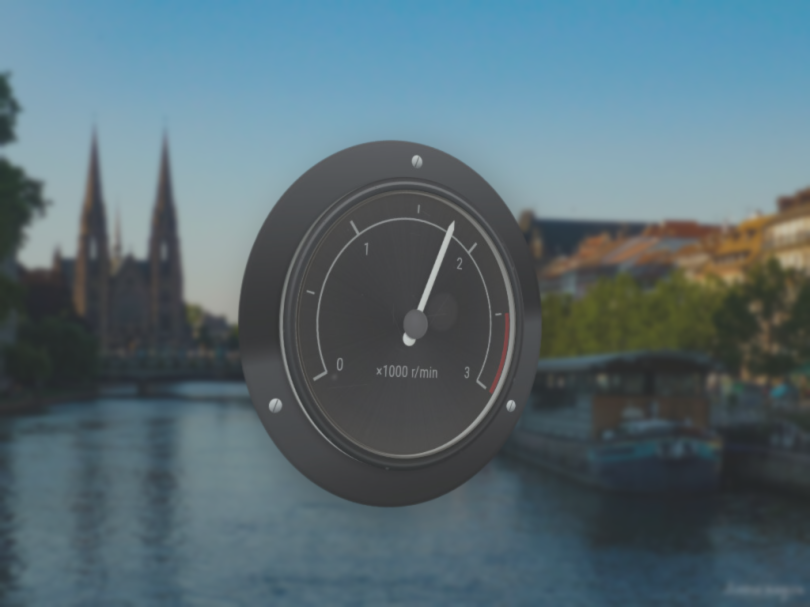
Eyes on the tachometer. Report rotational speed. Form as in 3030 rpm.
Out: 1750 rpm
